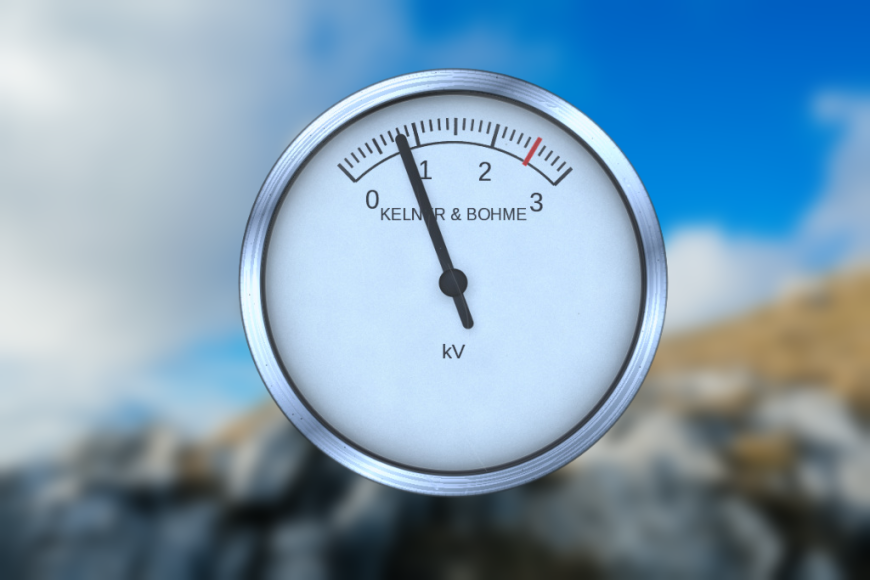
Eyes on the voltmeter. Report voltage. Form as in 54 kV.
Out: 0.8 kV
